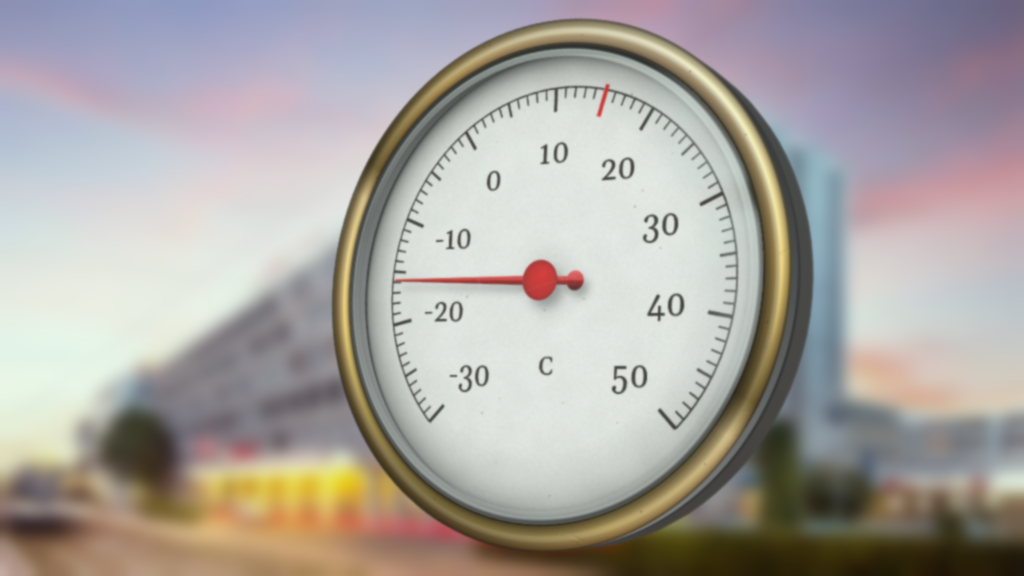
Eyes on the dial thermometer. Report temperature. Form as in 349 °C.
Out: -16 °C
